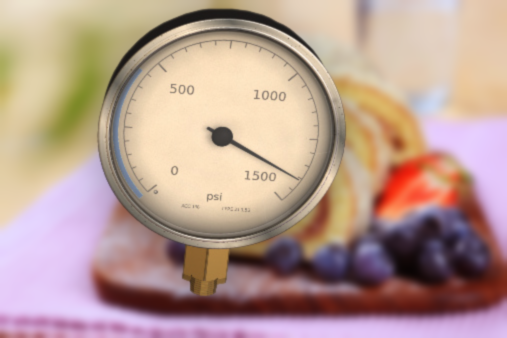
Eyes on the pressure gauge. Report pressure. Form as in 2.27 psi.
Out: 1400 psi
